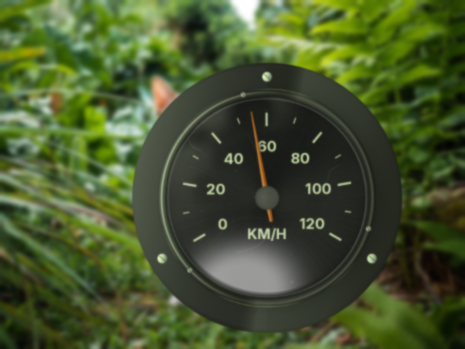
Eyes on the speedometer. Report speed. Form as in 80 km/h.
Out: 55 km/h
